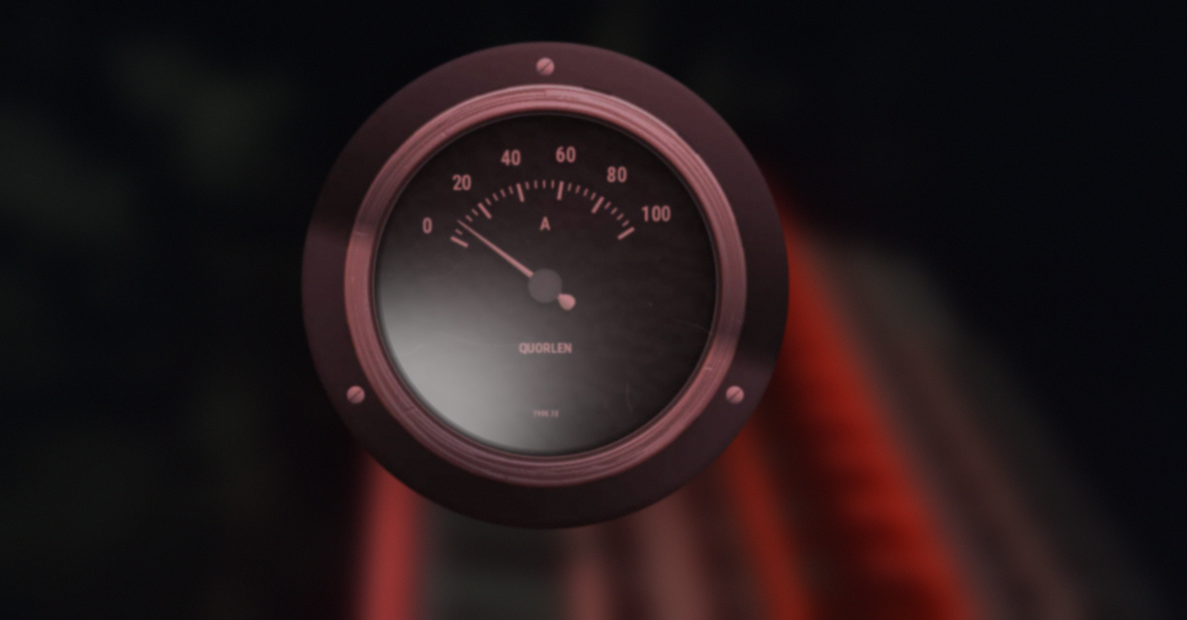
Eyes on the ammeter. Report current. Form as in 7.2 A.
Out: 8 A
